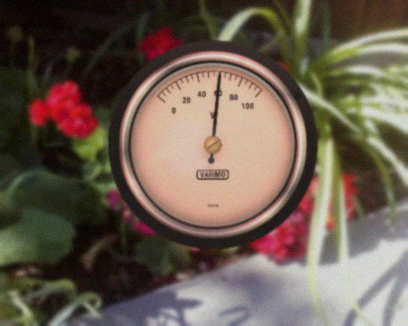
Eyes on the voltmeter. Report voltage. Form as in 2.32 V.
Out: 60 V
